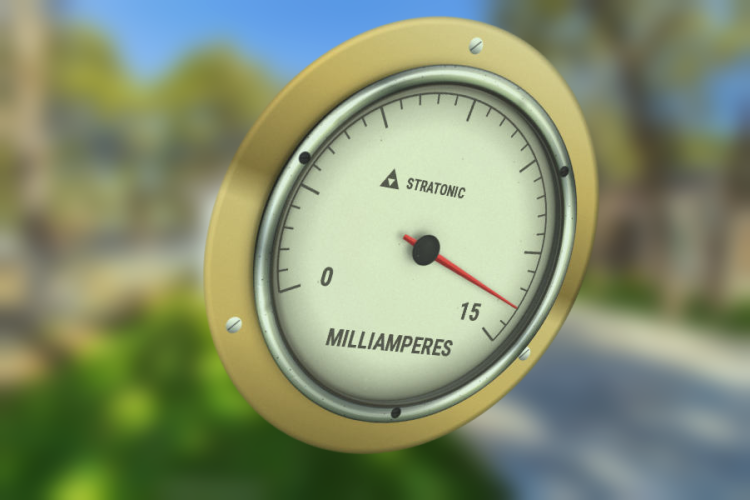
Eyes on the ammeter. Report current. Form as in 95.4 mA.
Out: 14 mA
